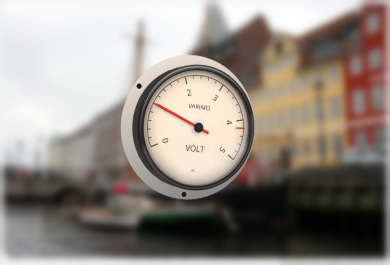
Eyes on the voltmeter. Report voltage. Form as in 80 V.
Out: 1 V
